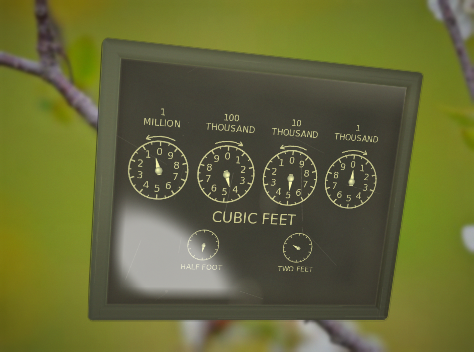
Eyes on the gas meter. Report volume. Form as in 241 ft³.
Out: 45000 ft³
